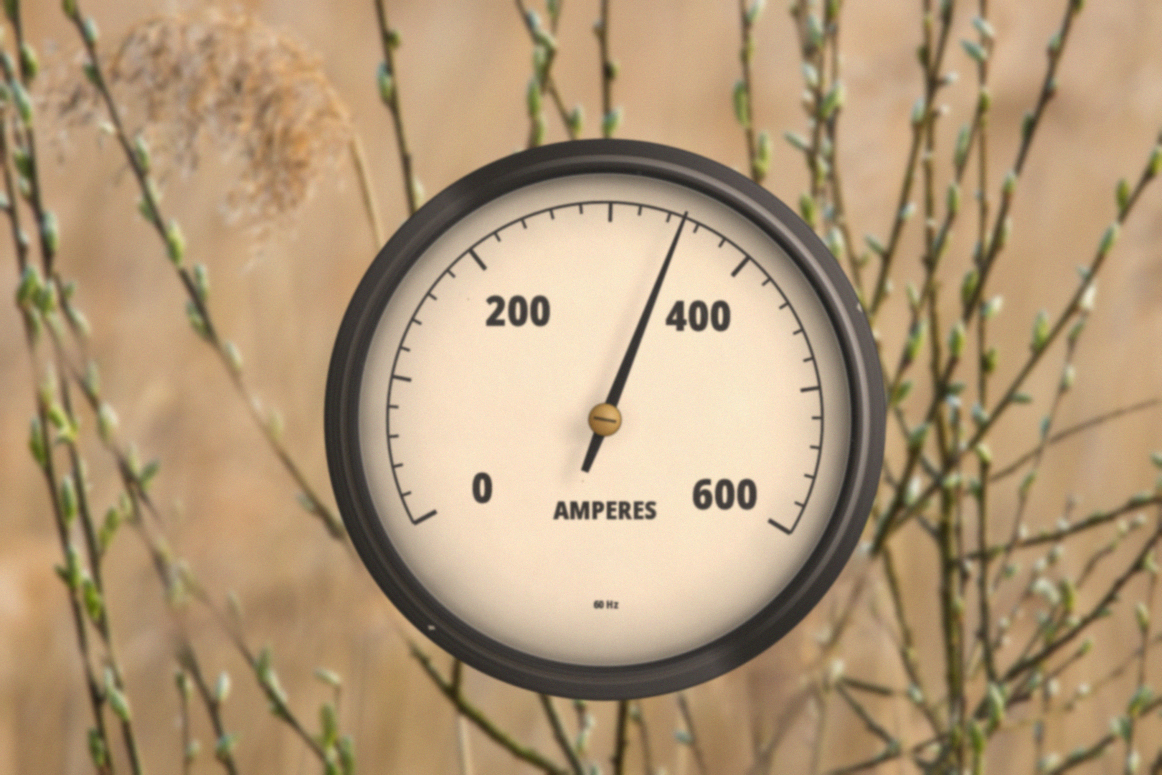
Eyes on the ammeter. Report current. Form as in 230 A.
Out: 350 A
